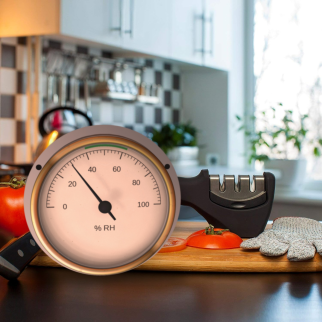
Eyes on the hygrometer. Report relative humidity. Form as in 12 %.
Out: 30 %
